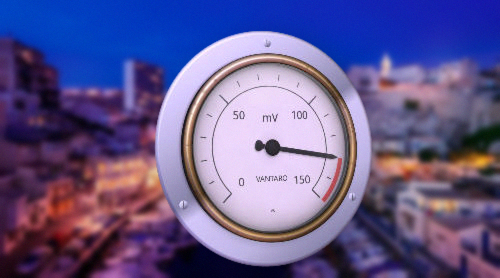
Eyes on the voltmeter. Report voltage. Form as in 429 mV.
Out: 130 mV
